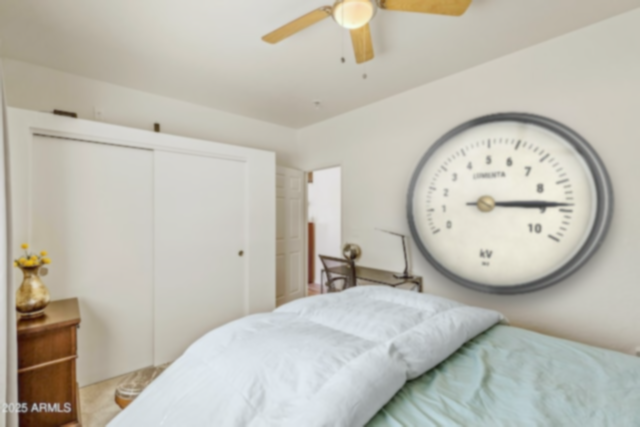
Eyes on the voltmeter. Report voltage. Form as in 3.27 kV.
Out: 8.8 kV
